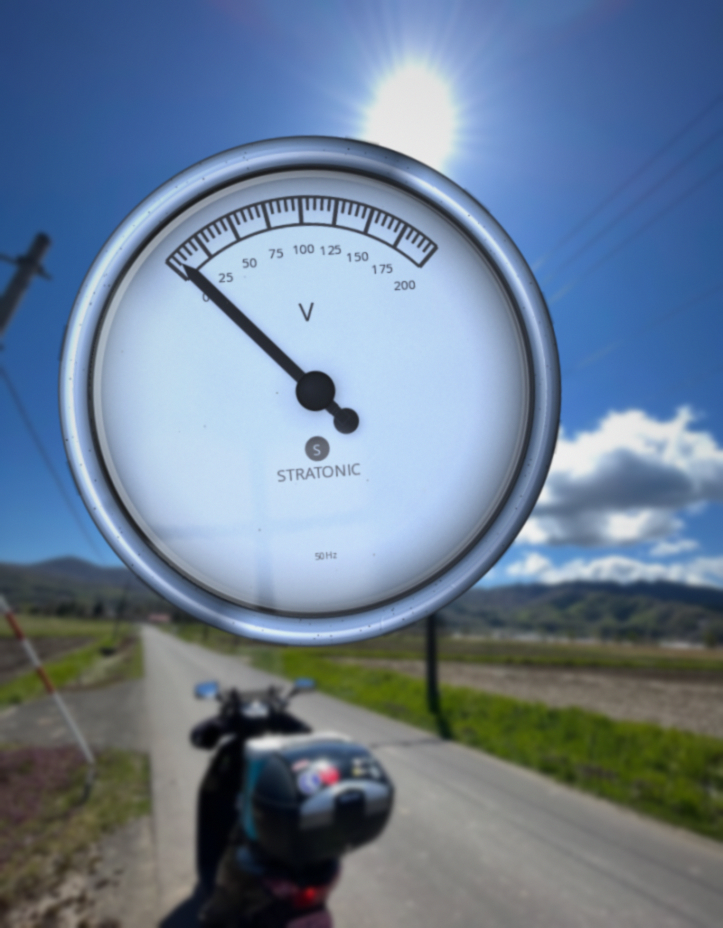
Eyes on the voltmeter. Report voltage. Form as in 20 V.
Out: 5 V
